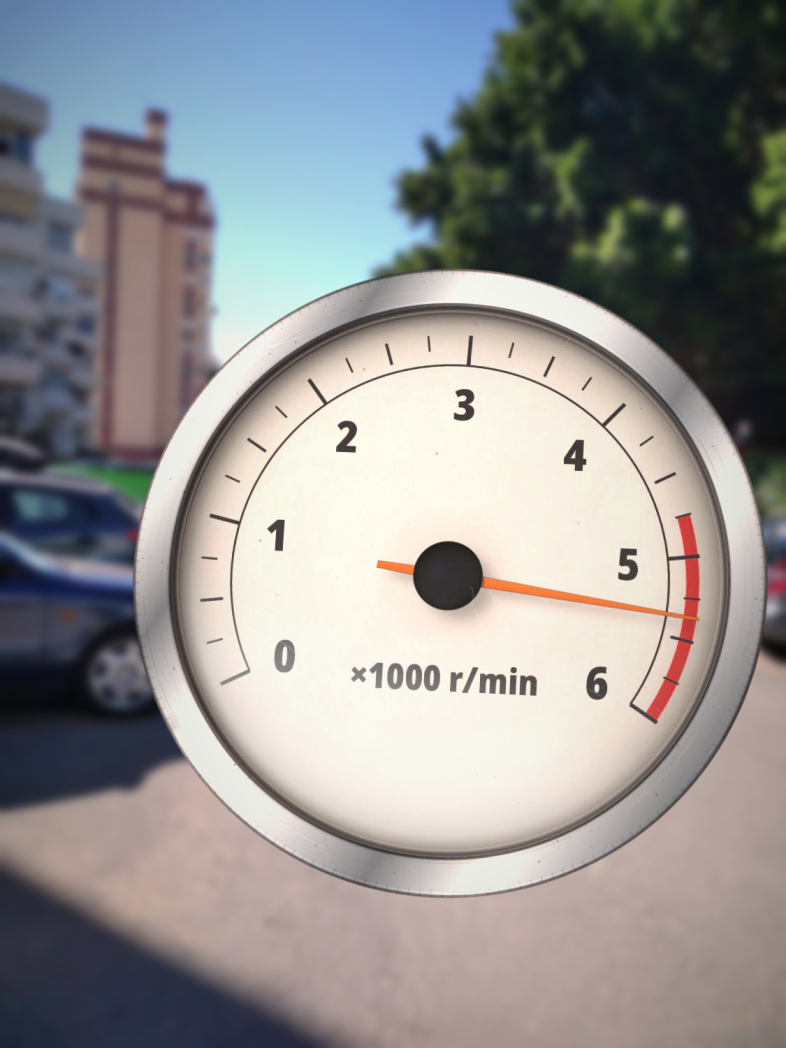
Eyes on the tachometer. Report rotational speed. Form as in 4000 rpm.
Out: 5375 rpm
